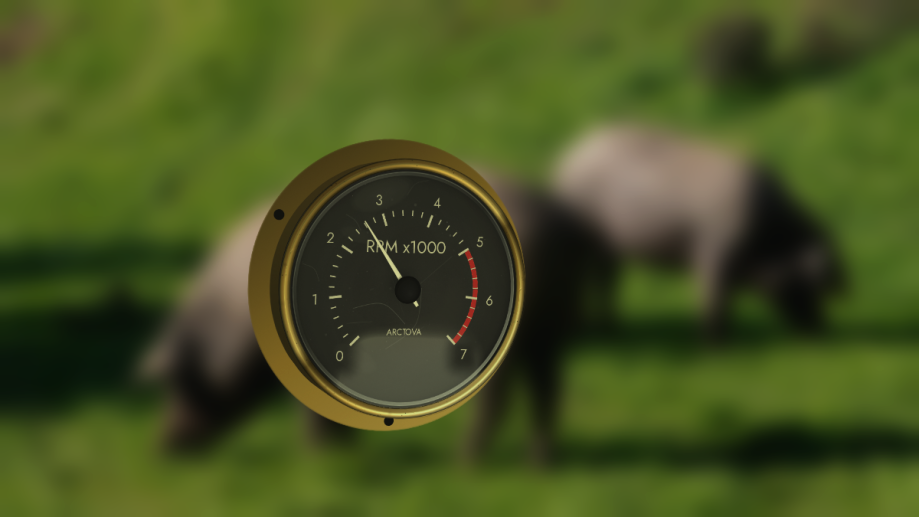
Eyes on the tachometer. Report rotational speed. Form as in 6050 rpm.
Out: 2600 rpm
